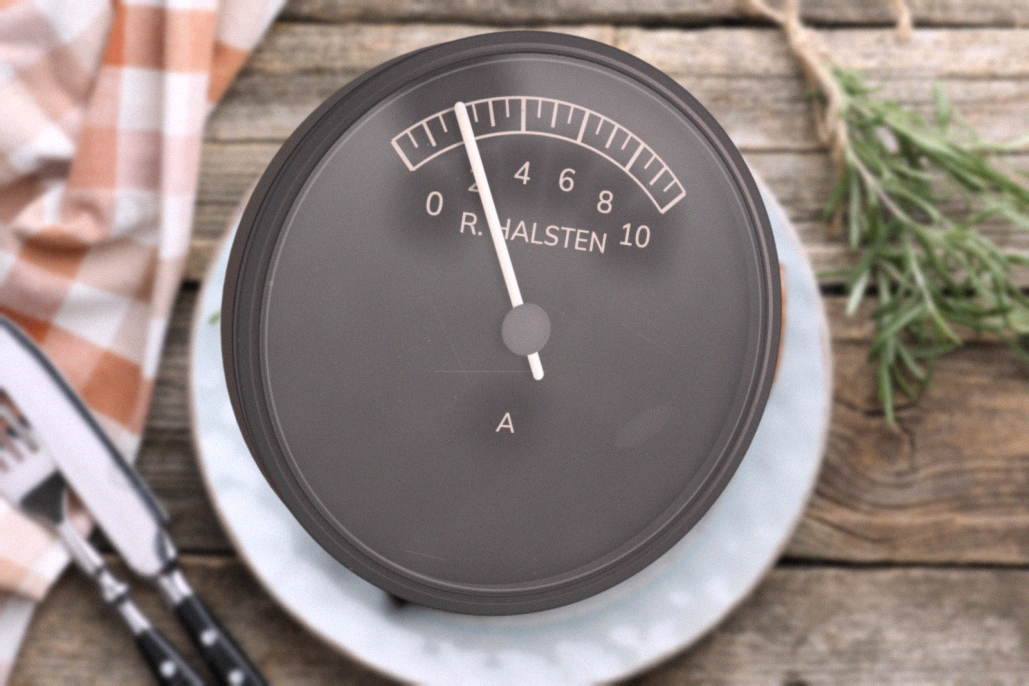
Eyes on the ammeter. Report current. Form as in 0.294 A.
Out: 2 A
